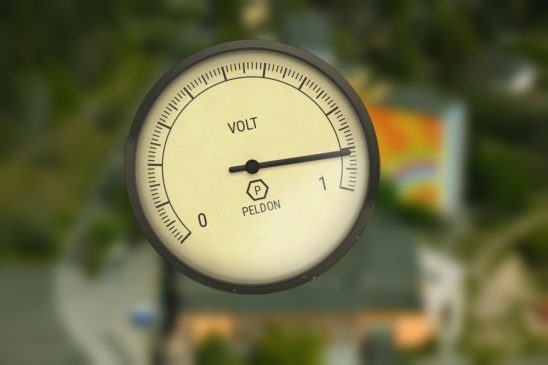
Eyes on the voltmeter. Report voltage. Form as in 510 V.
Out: 0.91 V
